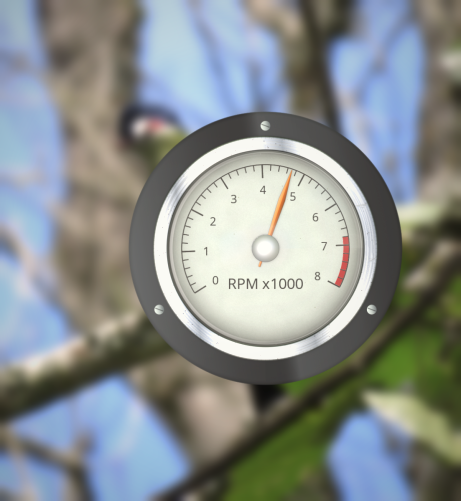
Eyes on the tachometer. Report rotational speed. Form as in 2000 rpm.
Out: 4700 rpm
